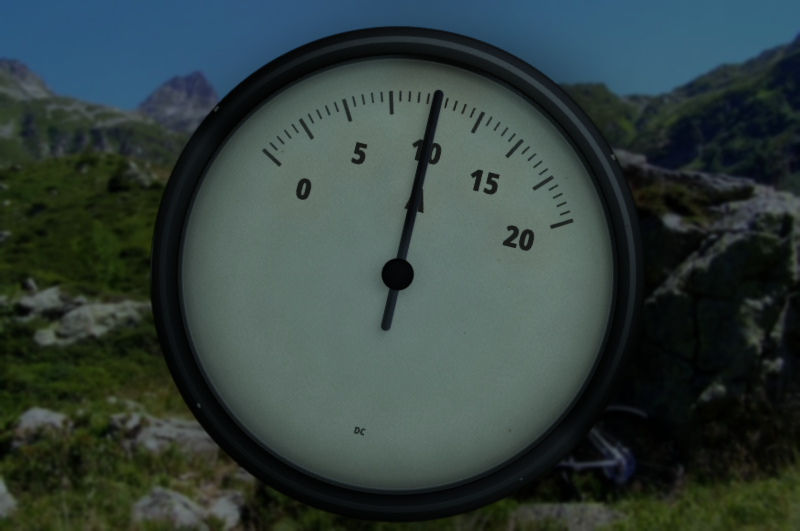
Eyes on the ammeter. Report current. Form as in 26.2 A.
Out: 10 A
